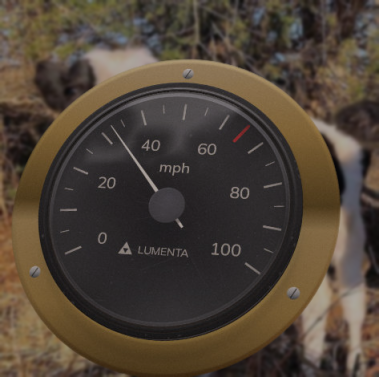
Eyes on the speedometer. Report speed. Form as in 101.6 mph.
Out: 32.5 mph
